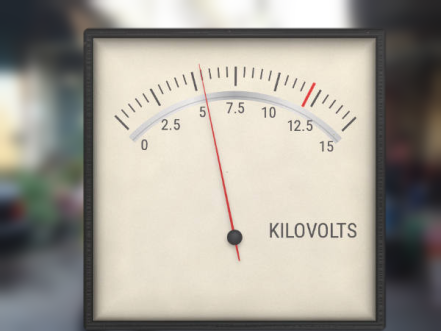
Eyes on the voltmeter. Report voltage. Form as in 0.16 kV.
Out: 5.5 kV
